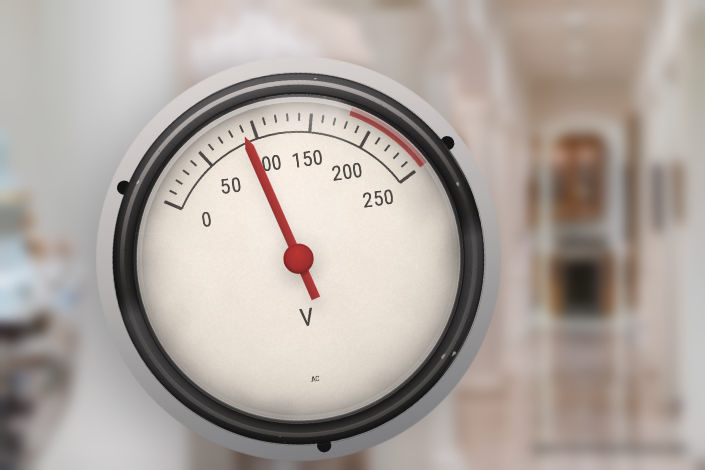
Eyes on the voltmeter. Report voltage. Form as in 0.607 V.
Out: 90 V
